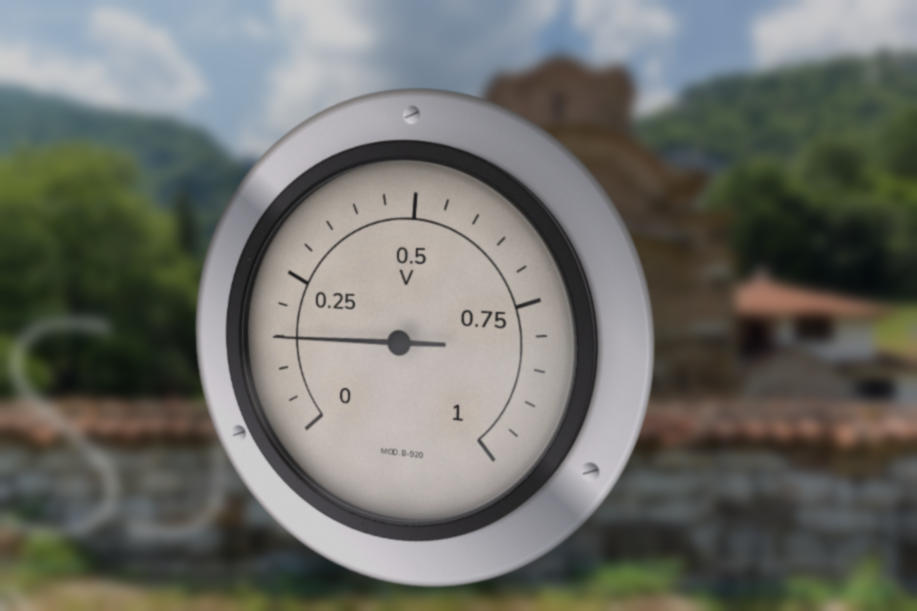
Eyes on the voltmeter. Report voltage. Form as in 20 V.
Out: 0.15 V
